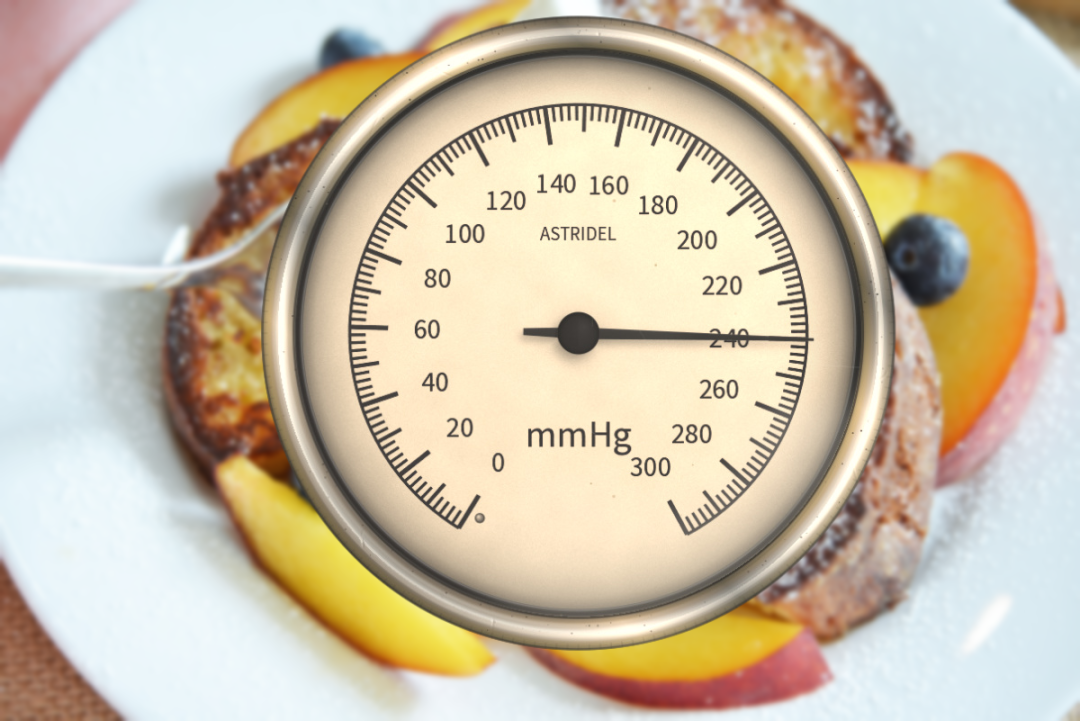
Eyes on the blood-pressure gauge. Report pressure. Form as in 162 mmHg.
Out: 240 mmHg
